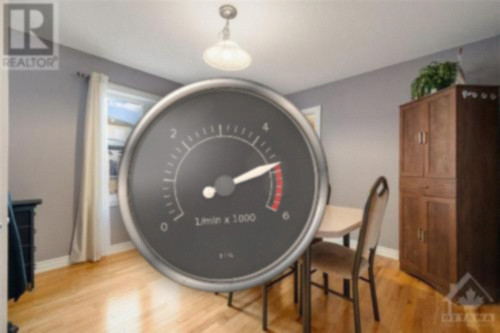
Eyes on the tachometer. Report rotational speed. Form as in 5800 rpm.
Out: 4800 rpm
